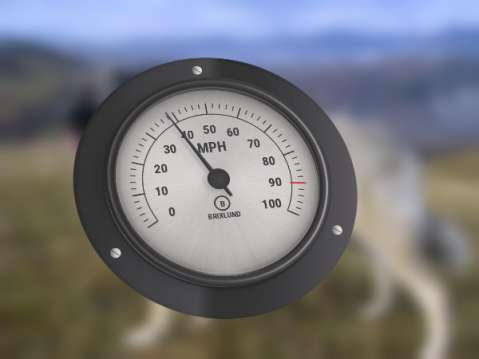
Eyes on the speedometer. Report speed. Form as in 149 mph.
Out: 38 mph
